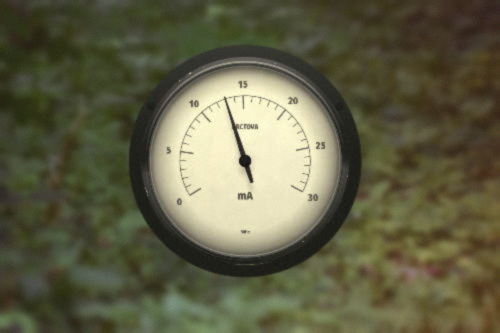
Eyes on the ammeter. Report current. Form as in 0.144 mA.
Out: 13 mA
